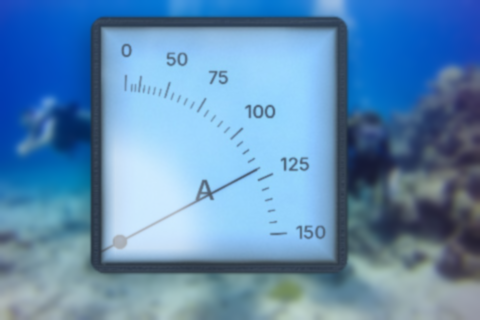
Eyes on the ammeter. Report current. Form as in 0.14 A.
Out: 120 A
